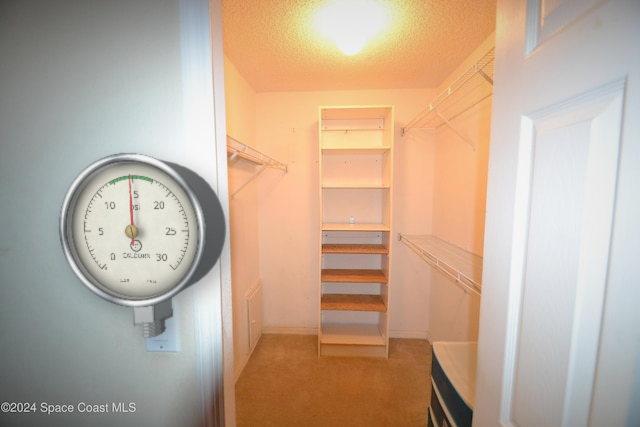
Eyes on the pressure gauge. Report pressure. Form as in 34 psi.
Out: 15 psi
